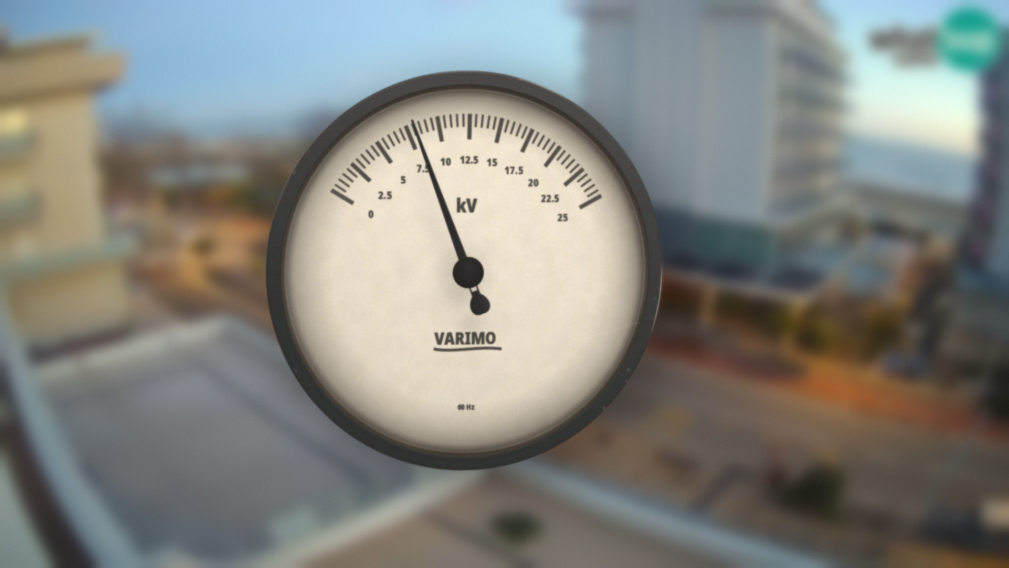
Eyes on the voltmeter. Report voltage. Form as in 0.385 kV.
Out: 8 kV
